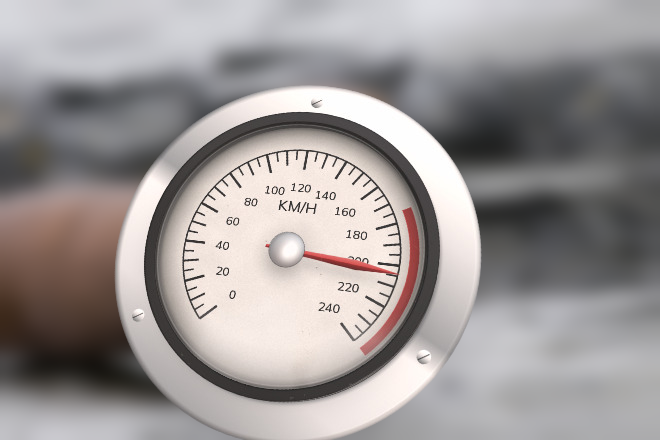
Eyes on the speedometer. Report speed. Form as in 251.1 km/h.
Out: 205 km/h
